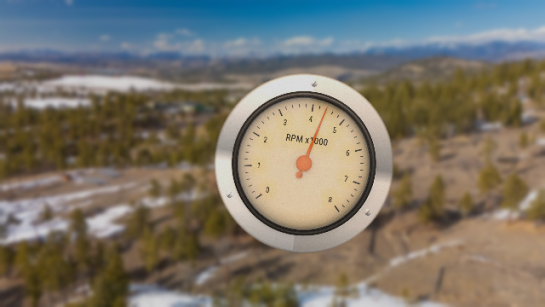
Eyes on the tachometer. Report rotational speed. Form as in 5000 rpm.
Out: 4400 rpm
